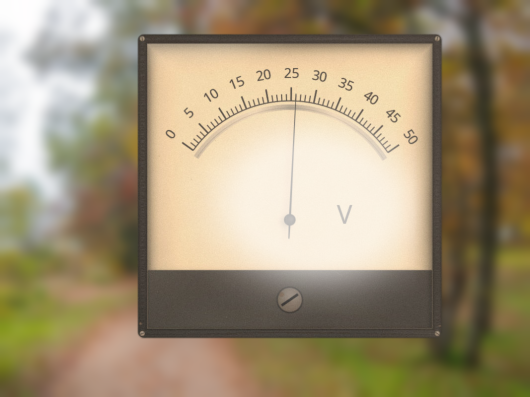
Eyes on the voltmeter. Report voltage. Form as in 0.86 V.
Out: 26 V
